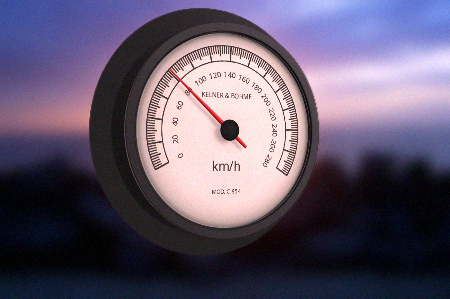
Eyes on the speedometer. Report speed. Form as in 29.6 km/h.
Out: 80 km/h
